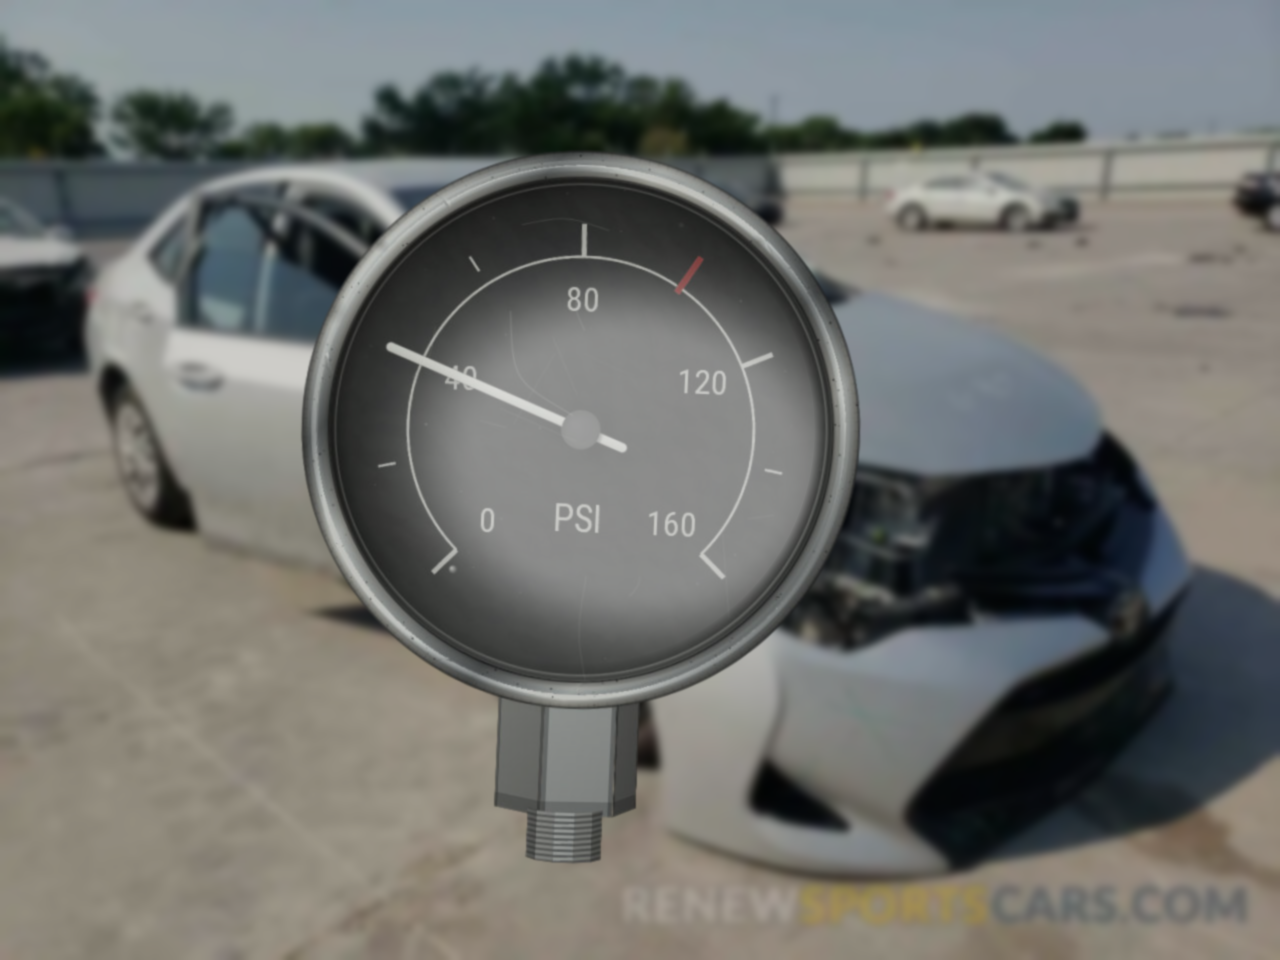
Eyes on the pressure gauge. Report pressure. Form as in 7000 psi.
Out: 40 psi
